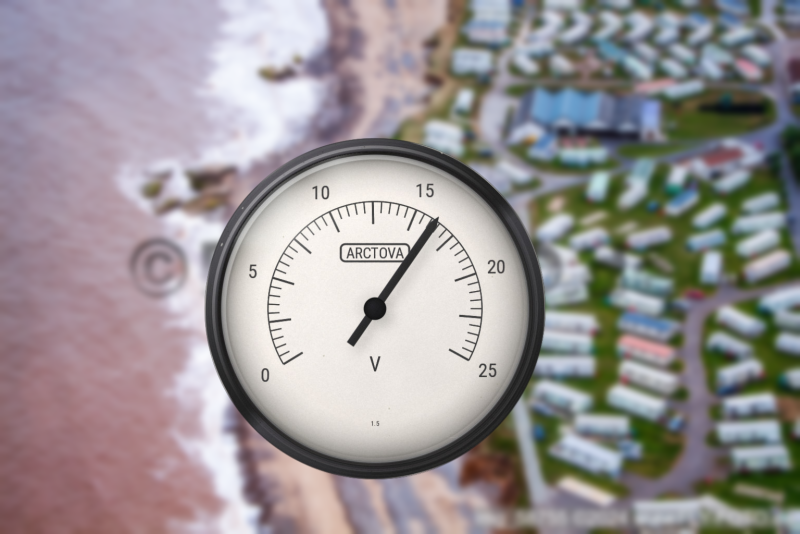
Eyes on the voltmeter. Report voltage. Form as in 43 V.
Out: 16.25 V
